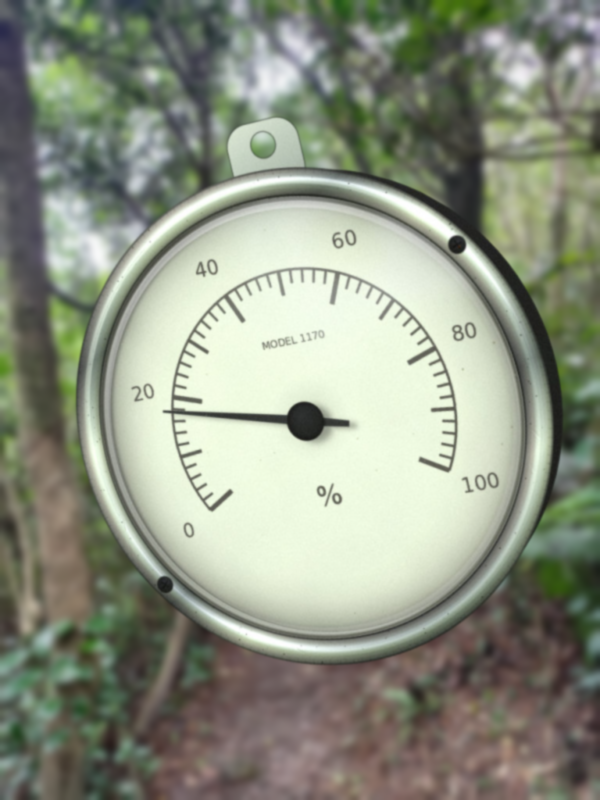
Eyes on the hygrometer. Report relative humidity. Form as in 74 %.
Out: 18 %
